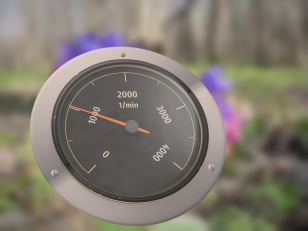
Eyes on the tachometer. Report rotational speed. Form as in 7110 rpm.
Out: 1000 rpm
